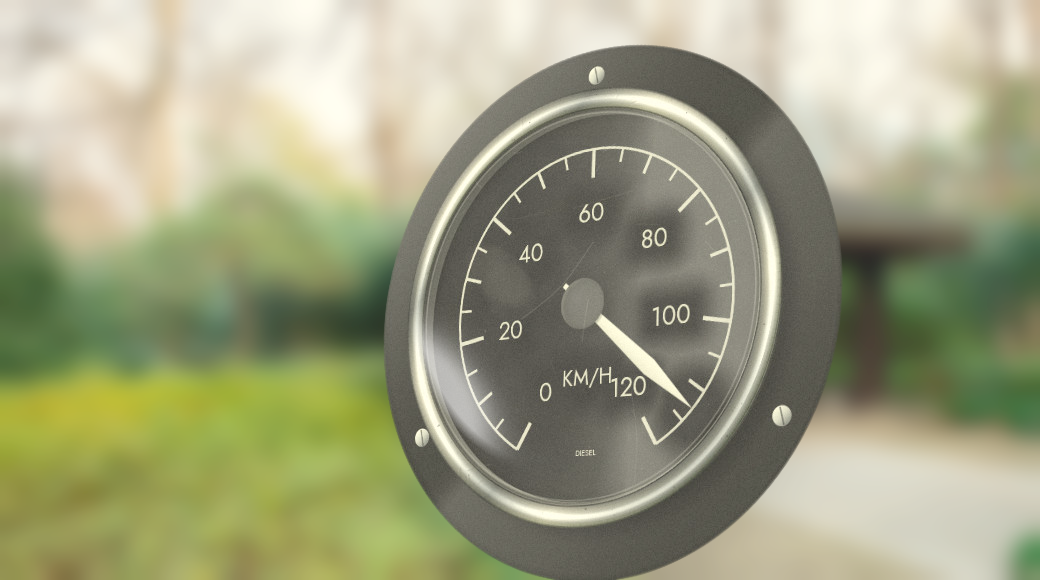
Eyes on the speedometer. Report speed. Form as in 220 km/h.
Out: 112.5 km/h
